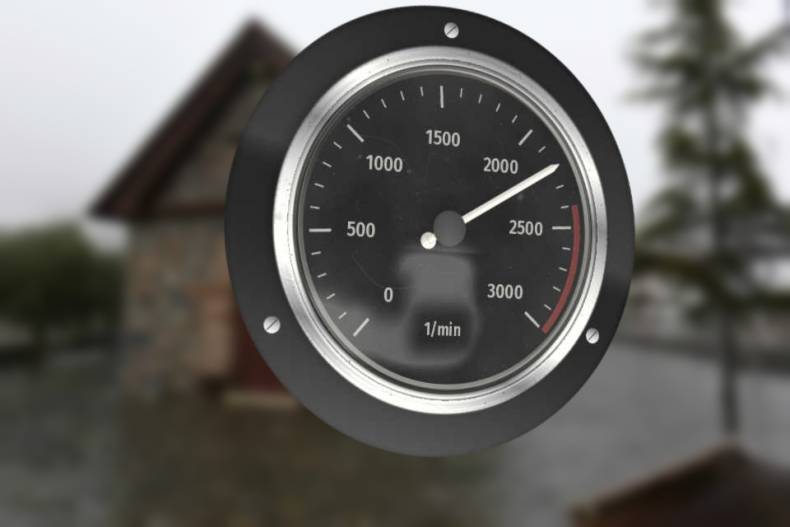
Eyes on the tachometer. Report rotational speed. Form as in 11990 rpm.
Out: 2200 rpm
